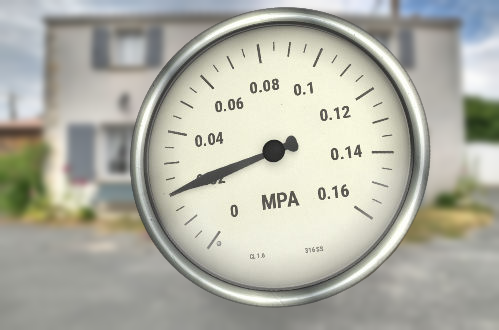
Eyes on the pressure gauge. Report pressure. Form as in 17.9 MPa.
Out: 0.02 MPa
